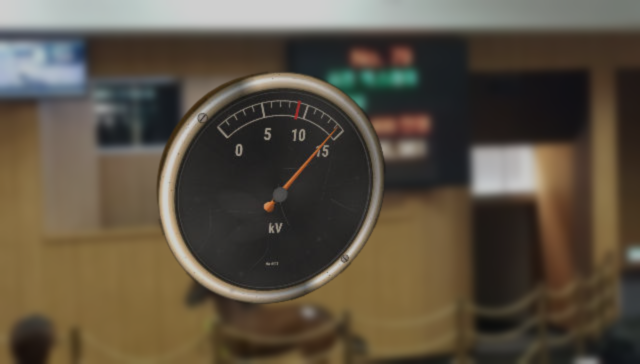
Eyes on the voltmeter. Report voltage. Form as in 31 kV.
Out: 14 kV
